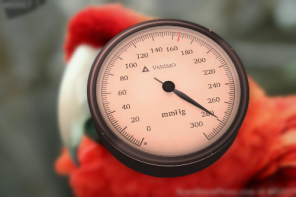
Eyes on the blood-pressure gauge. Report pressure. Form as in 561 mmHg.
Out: 280 mmHg
